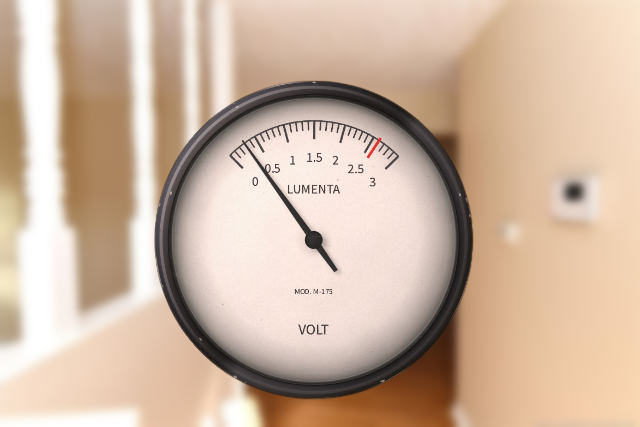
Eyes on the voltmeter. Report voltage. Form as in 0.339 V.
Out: 0.3 V
